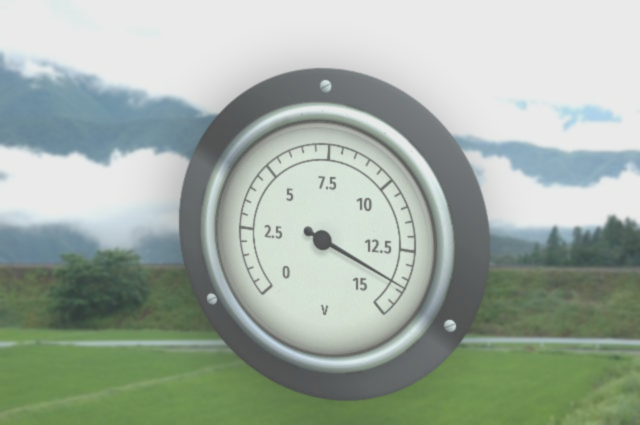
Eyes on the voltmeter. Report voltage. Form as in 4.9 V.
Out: 13.75 V
